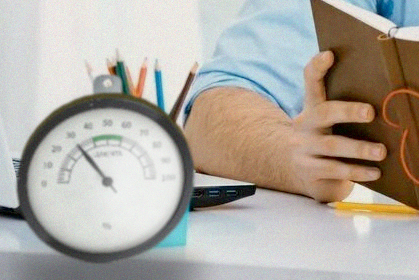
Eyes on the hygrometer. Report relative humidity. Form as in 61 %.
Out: 30 %
